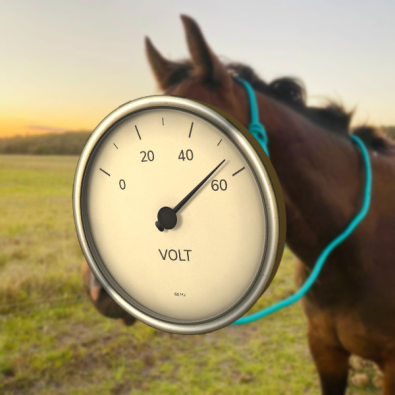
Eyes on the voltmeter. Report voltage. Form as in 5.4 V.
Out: 55 V
